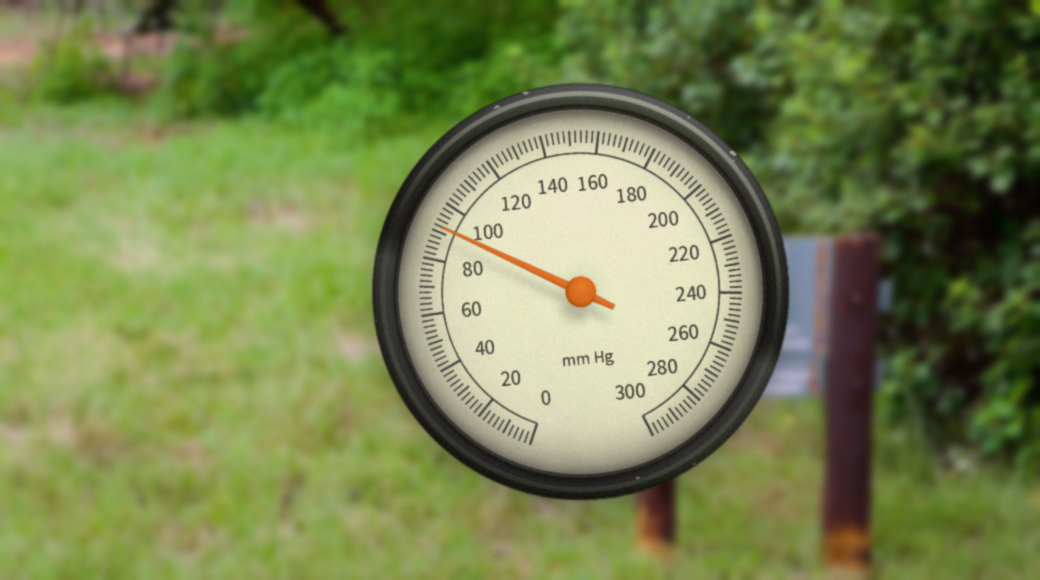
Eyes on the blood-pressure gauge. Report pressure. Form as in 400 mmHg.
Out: 92 mmHg
